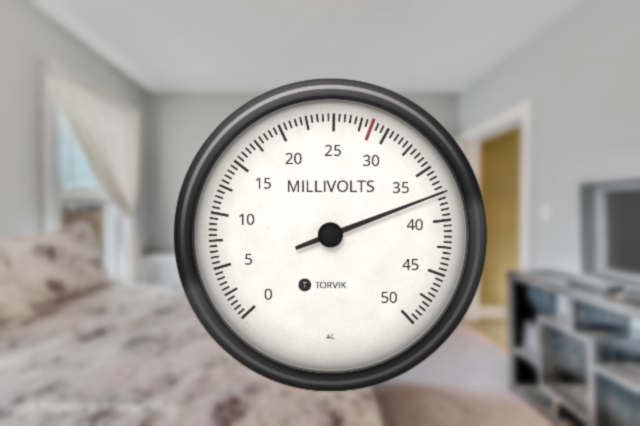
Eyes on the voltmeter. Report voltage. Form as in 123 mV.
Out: 37.5 mV
